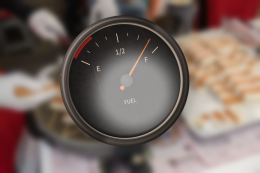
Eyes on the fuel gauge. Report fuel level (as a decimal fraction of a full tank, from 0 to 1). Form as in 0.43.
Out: 0.875
